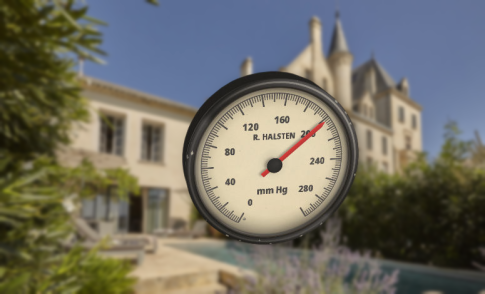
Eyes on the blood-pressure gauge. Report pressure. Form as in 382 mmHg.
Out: 200 mmHg
